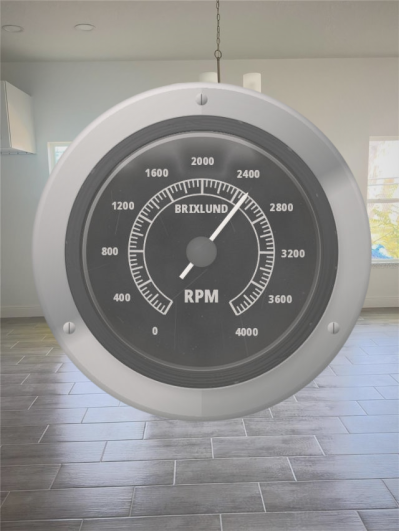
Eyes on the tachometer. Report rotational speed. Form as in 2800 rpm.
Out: 2500 rpm
